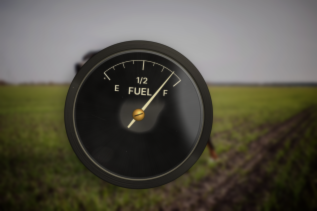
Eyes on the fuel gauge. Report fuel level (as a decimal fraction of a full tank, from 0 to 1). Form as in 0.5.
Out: 0.875
